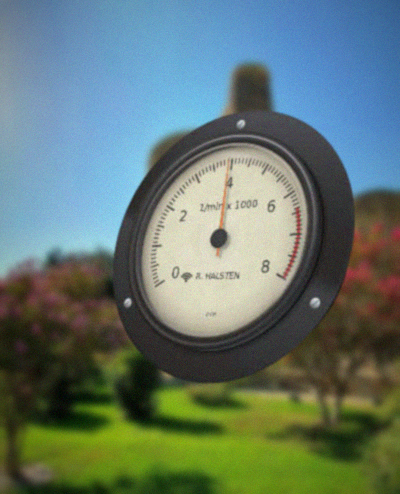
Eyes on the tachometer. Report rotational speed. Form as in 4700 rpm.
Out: 4000 rpm
